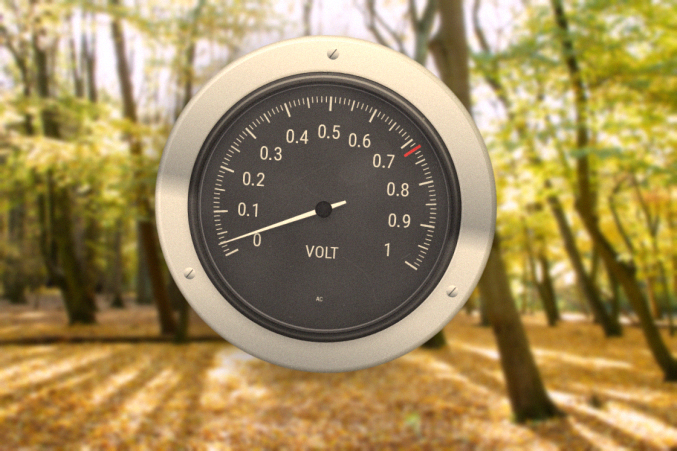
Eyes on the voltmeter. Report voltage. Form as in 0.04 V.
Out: 0.03 V
